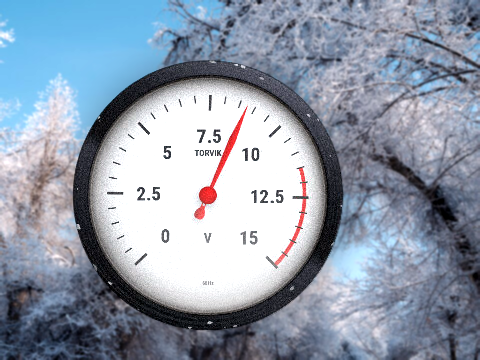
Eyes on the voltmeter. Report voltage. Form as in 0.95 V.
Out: 8.75 V
